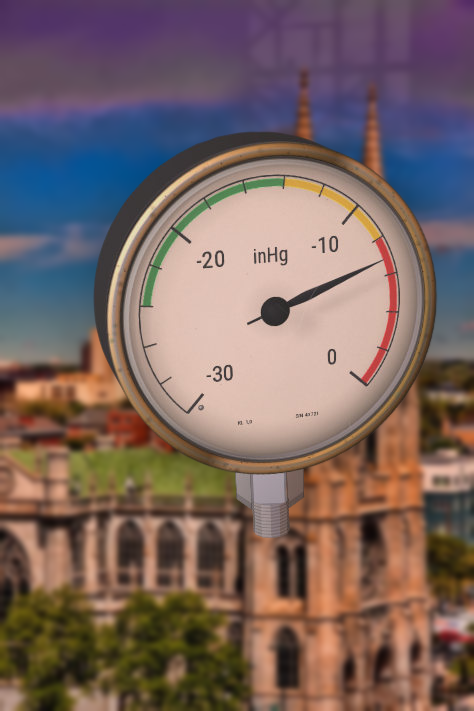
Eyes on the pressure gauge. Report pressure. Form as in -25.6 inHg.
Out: -7 inHg
